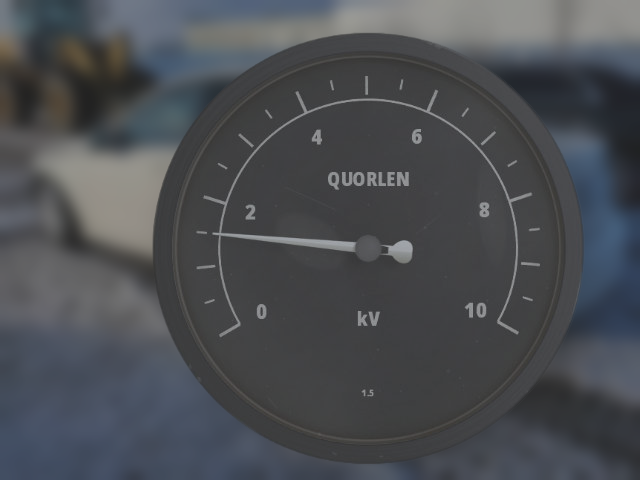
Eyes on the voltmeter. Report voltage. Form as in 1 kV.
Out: 1.5 kV
